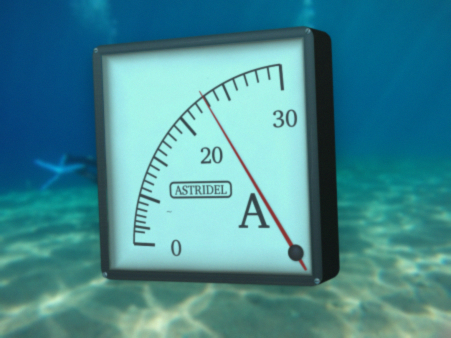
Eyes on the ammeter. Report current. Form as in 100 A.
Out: 23 A
